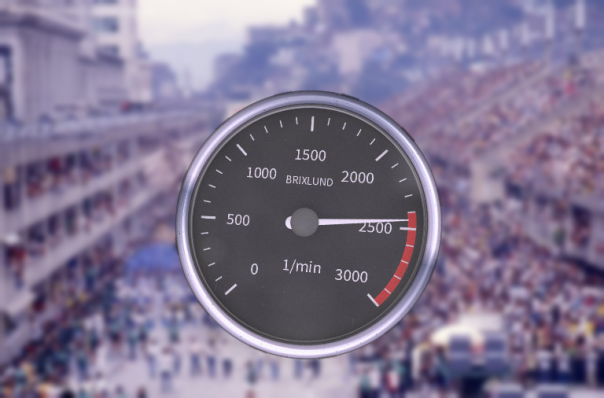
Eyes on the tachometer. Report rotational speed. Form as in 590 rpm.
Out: 2450 rpm
